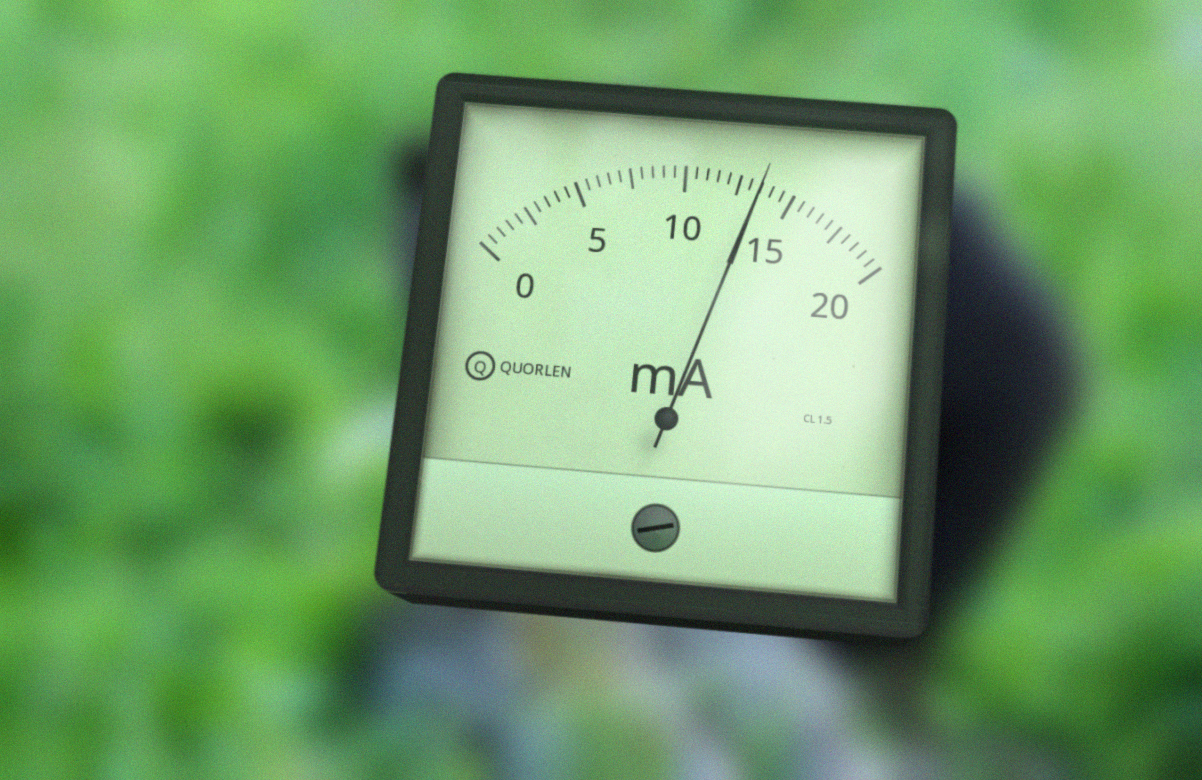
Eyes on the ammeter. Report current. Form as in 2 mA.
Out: 13.5 mA
